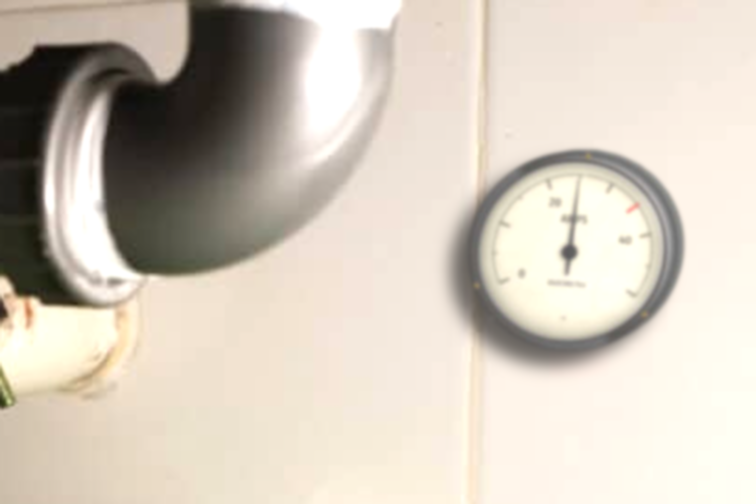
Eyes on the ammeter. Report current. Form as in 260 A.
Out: 25 A
